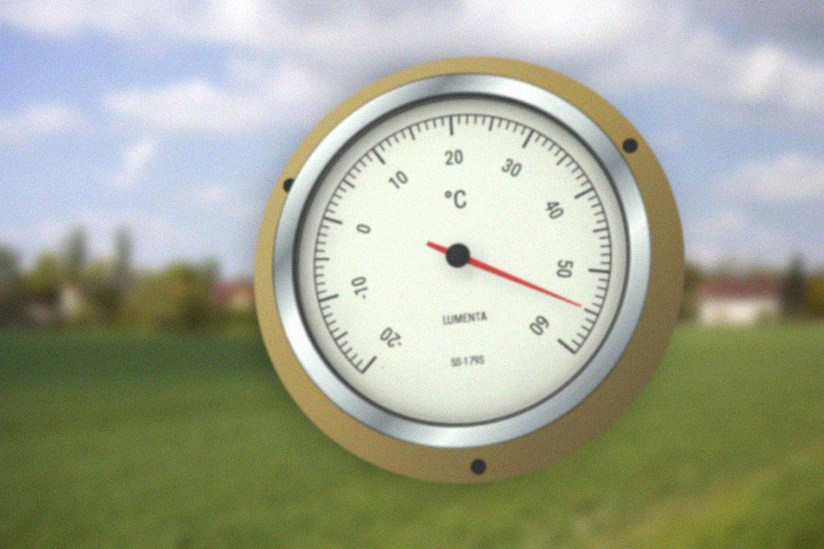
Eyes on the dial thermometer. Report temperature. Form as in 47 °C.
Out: 55 °C
